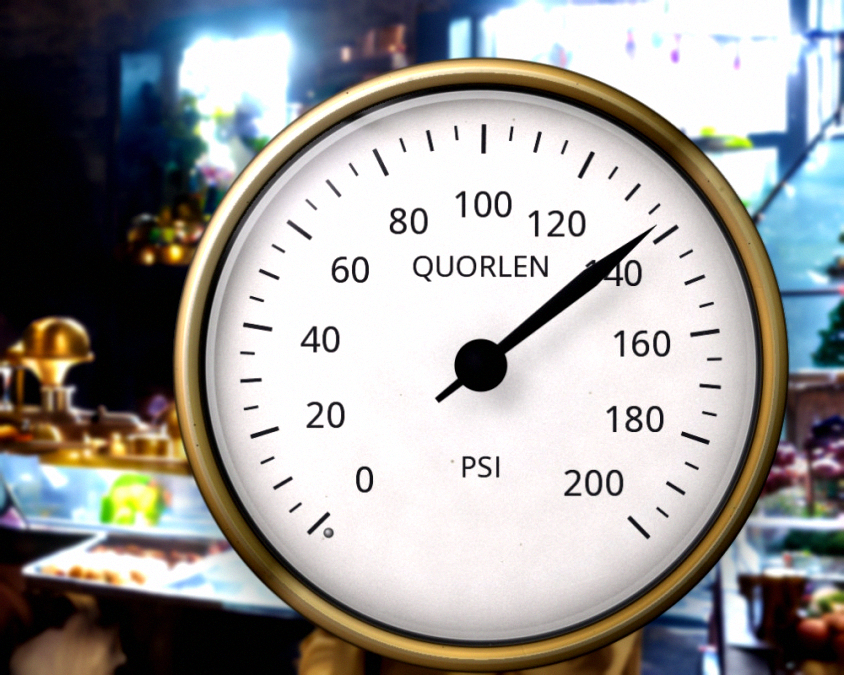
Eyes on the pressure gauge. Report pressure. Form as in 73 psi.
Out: 137.5 psi
